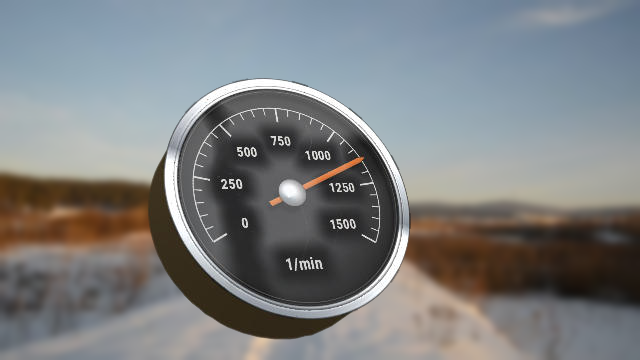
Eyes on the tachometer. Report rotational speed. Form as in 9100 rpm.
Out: 1150 rpm
